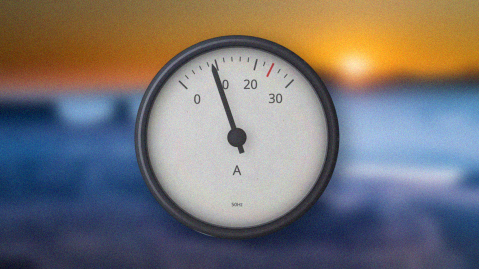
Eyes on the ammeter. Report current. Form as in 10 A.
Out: 9 A
